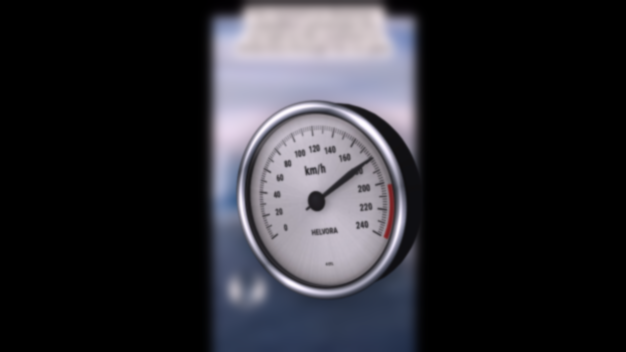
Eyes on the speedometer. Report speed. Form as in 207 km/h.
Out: 180 km/h
